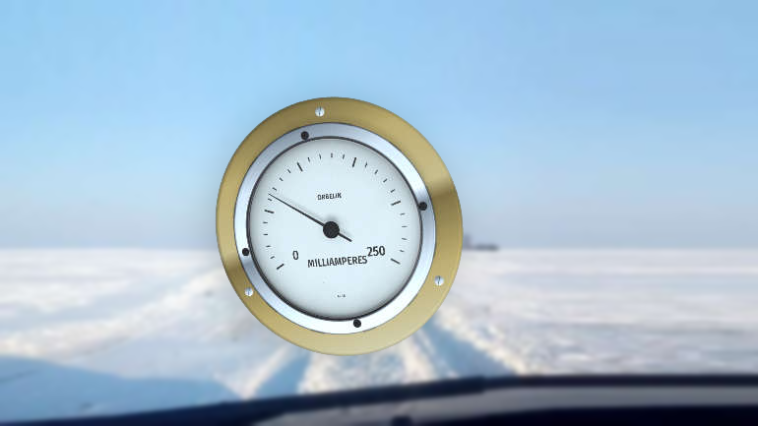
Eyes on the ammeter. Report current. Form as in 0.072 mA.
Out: 65 mA
